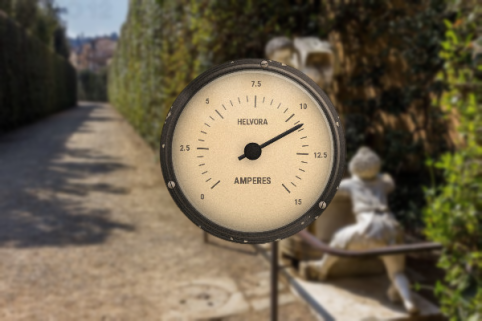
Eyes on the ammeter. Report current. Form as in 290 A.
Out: 10.75 A
